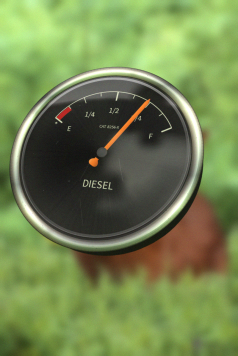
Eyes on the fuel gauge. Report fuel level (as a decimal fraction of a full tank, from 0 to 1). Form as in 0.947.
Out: 0.75
